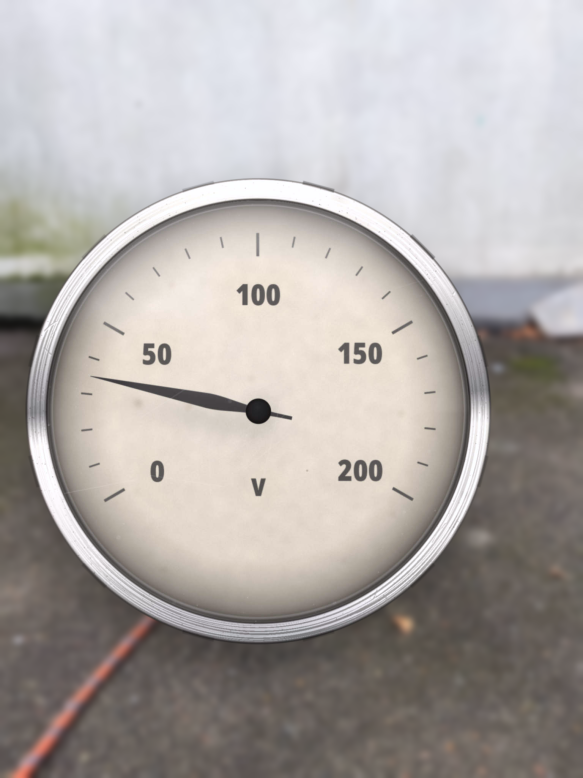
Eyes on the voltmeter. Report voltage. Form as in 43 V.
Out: 35 V
